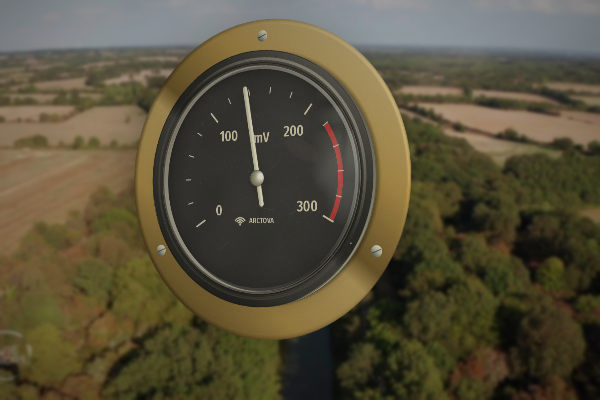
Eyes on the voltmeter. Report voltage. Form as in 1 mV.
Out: 140 mV
